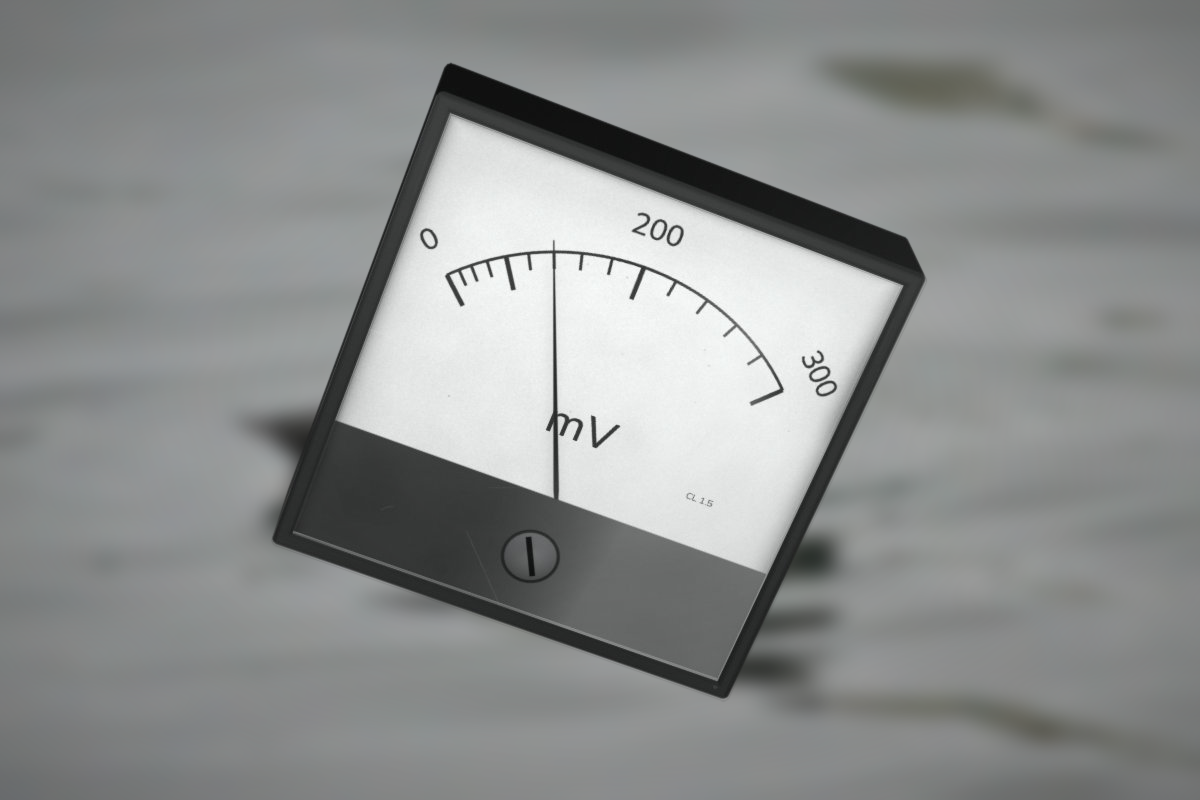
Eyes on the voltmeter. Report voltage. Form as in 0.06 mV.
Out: 140 mV
